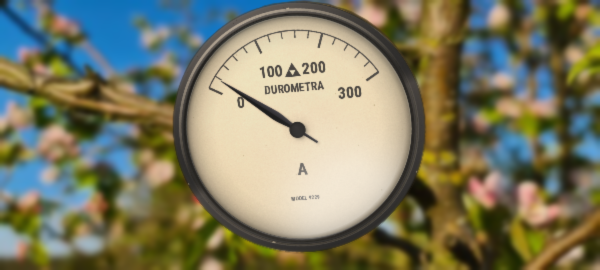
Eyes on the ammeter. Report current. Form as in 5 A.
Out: 20 A
